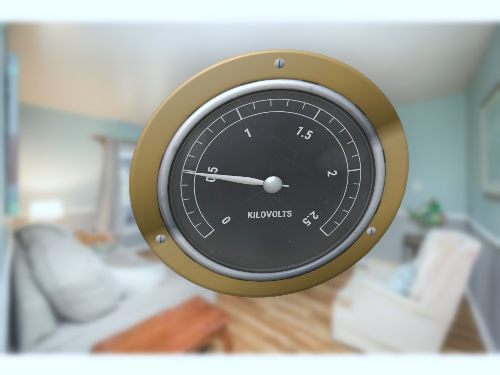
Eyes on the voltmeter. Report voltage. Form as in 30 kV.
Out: 0.5 kV
